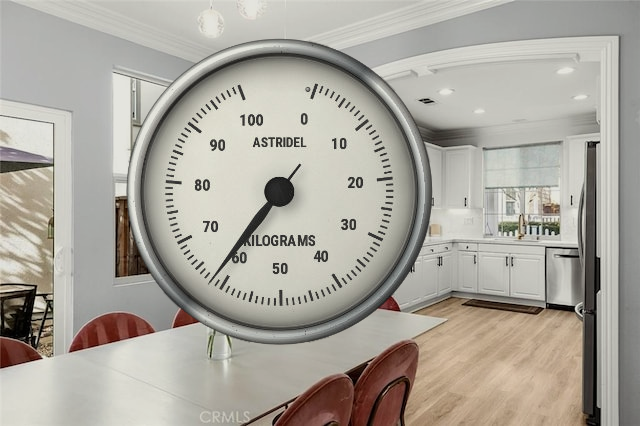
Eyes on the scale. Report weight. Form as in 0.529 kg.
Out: 62 kg
